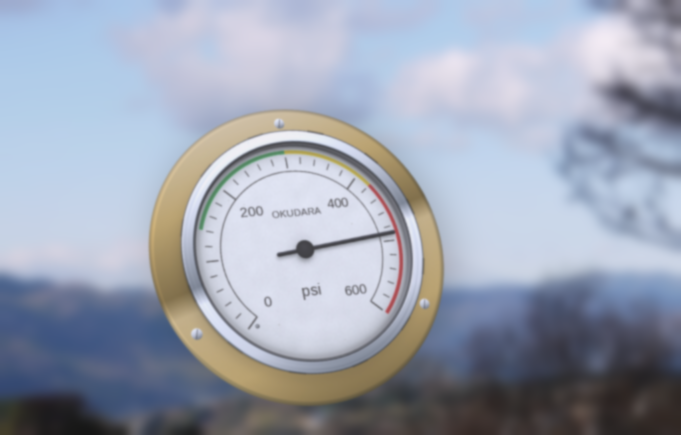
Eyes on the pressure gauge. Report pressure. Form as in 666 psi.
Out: 490 psi
